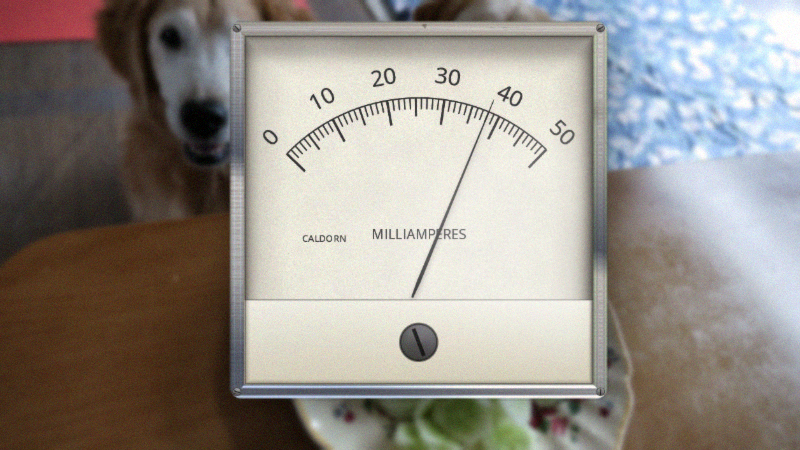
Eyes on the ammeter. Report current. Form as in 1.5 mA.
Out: 38 mA
